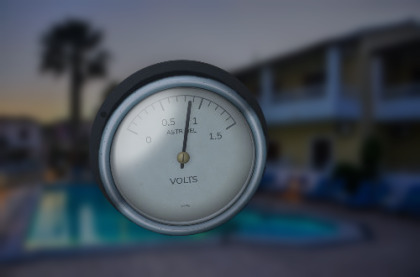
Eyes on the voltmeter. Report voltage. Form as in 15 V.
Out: 0.85 V
